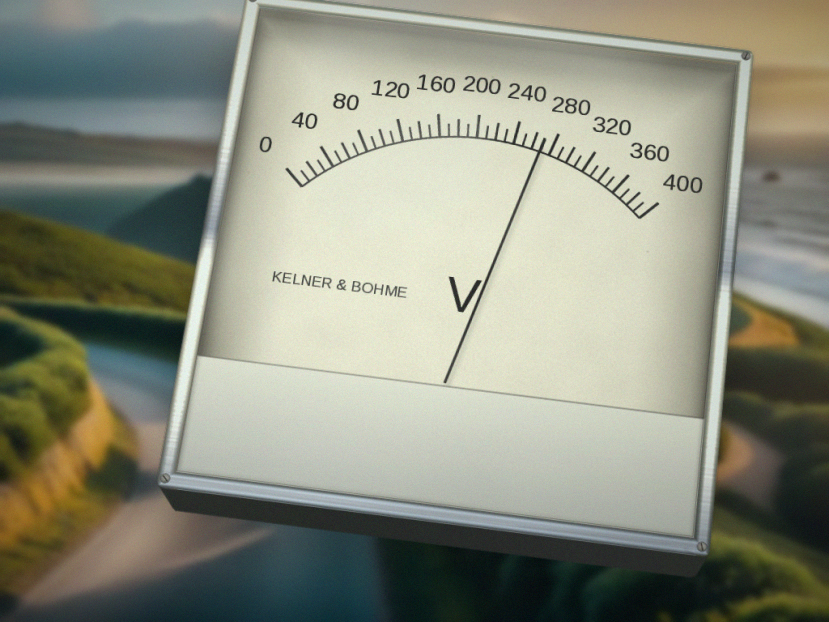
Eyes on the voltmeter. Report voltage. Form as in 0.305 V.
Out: 270 V
